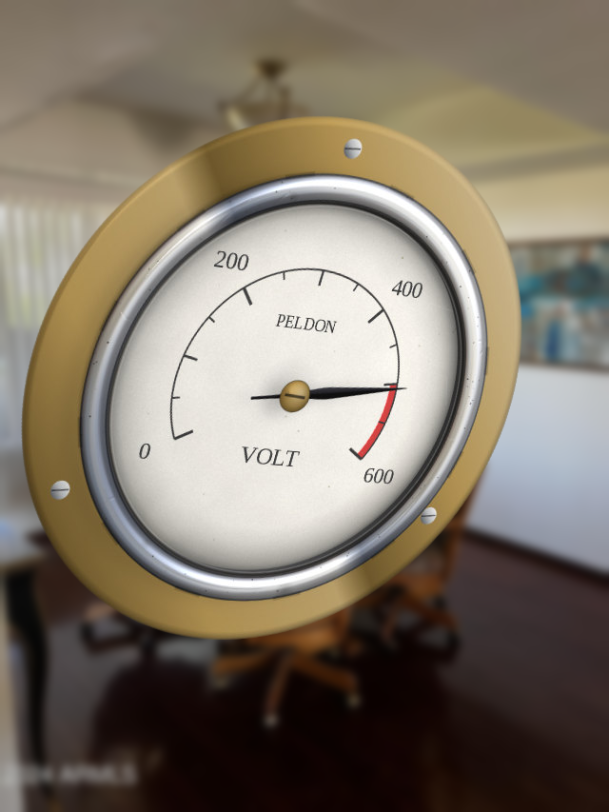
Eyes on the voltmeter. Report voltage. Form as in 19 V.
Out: 500 V
